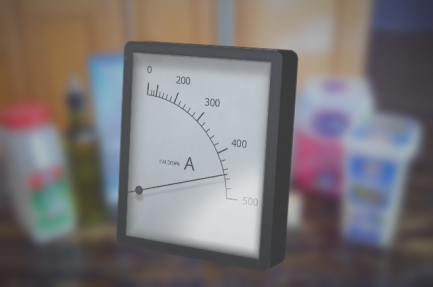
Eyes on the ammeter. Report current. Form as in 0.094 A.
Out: 450 A
